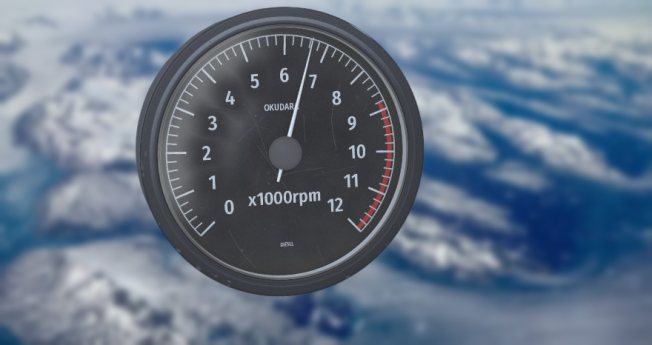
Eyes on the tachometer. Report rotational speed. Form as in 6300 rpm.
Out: 6600 rpm
